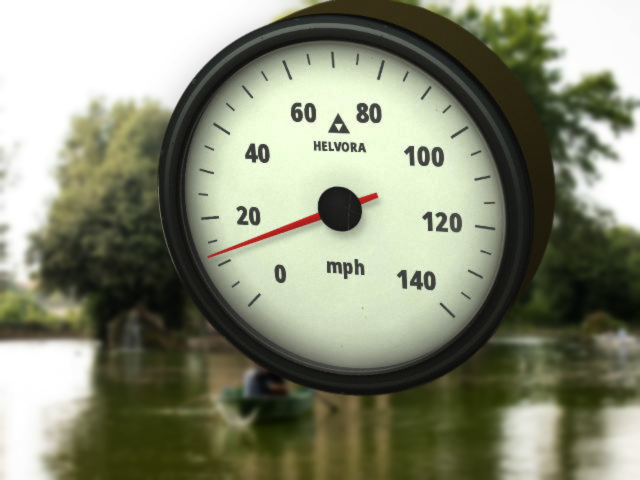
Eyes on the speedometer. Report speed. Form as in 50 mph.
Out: 12.5 mph
